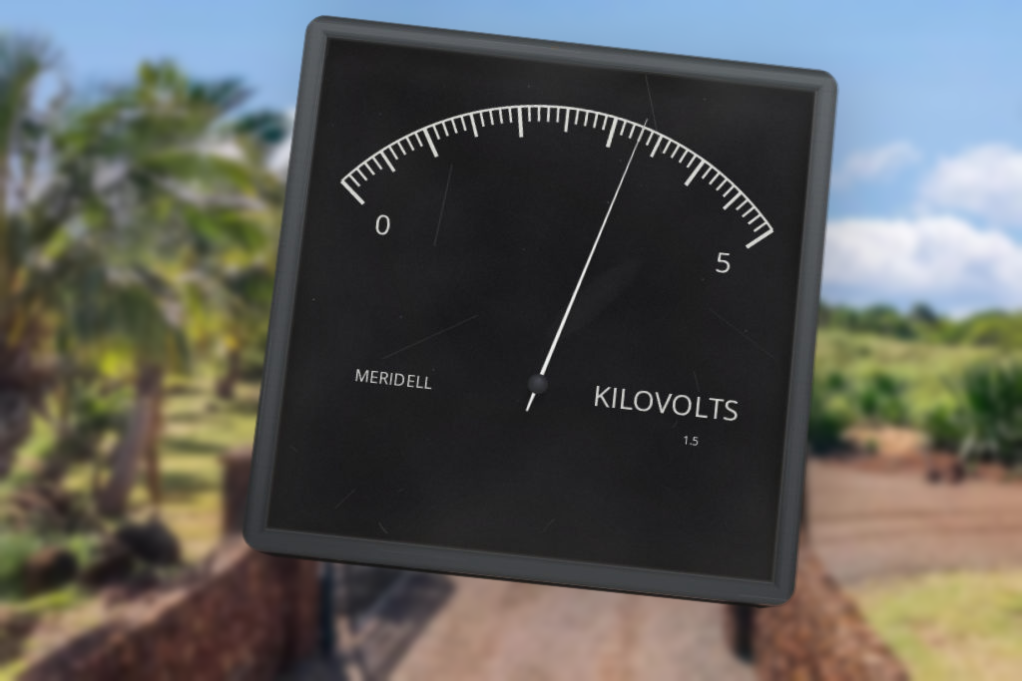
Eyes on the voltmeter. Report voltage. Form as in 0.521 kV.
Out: 3.3 kV
